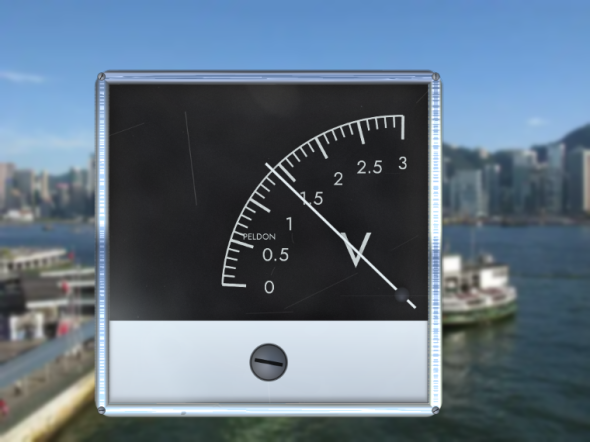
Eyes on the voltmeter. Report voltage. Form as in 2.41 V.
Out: 1.4 V
